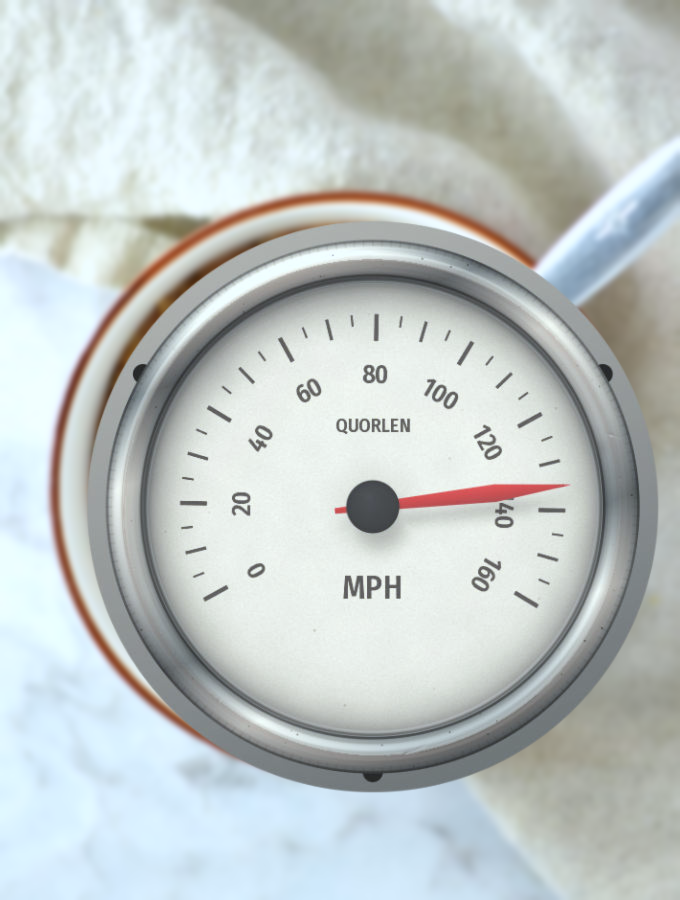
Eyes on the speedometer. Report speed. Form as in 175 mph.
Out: 135 mph
